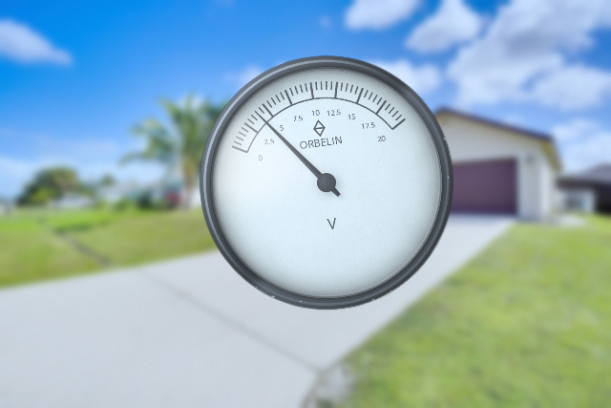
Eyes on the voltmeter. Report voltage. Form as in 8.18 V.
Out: 4 V
